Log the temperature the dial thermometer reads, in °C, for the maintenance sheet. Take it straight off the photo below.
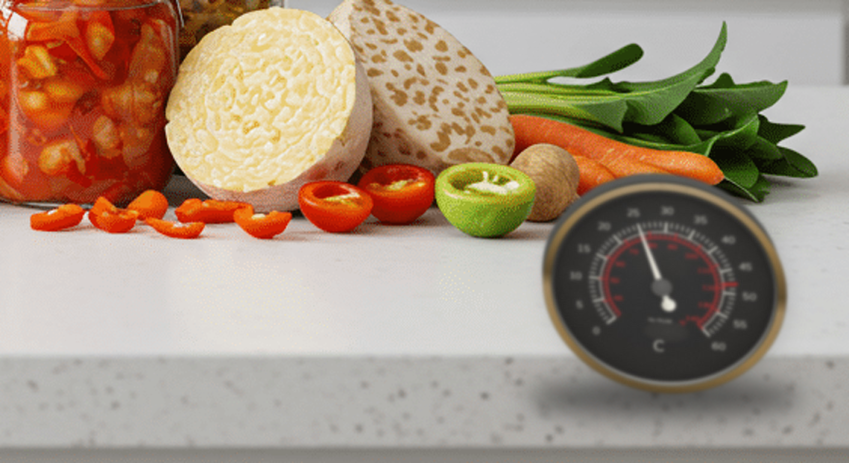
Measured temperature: 25 °C
